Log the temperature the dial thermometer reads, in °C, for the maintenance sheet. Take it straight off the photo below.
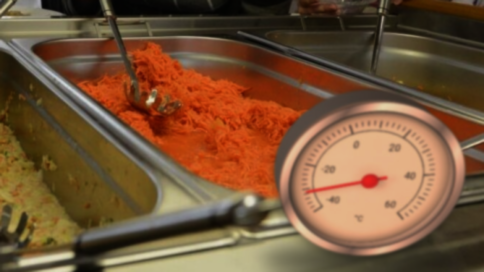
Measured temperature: -30 °C
